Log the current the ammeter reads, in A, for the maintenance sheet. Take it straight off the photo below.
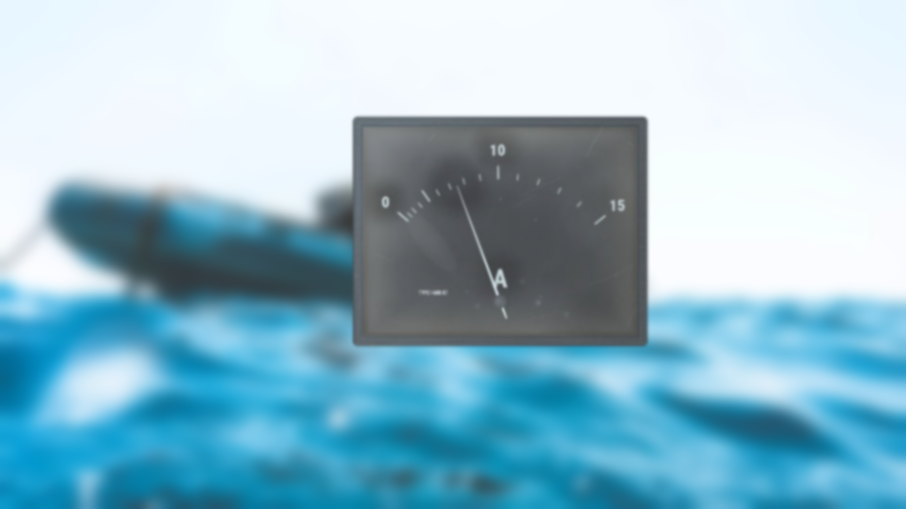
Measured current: 7.5 A
